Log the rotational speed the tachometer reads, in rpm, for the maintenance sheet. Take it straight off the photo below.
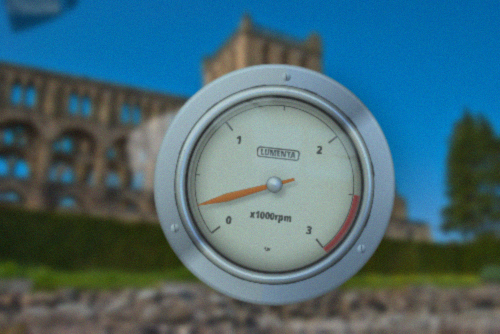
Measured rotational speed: 250 rpm
